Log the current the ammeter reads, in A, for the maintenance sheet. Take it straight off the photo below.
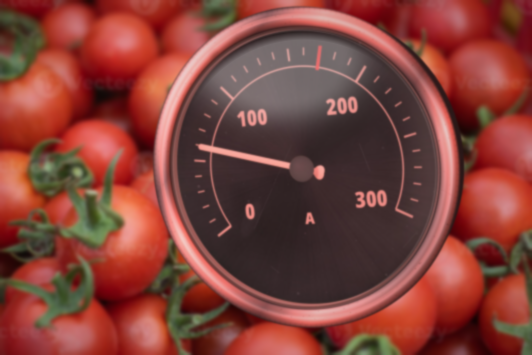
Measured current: 60 A
